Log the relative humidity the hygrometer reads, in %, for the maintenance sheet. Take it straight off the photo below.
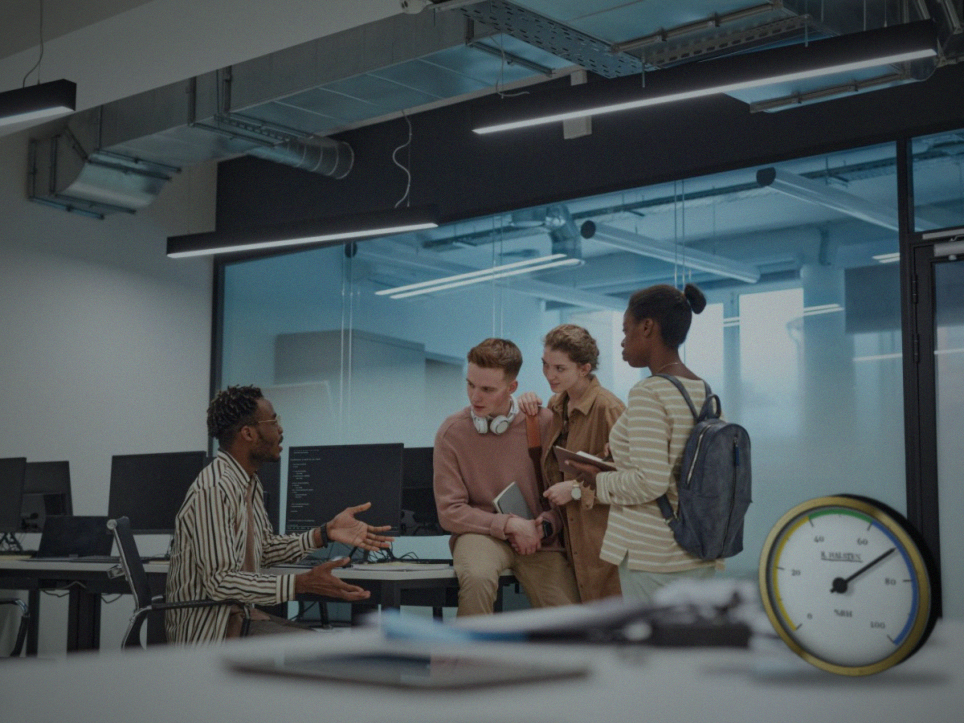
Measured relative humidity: 70 %
